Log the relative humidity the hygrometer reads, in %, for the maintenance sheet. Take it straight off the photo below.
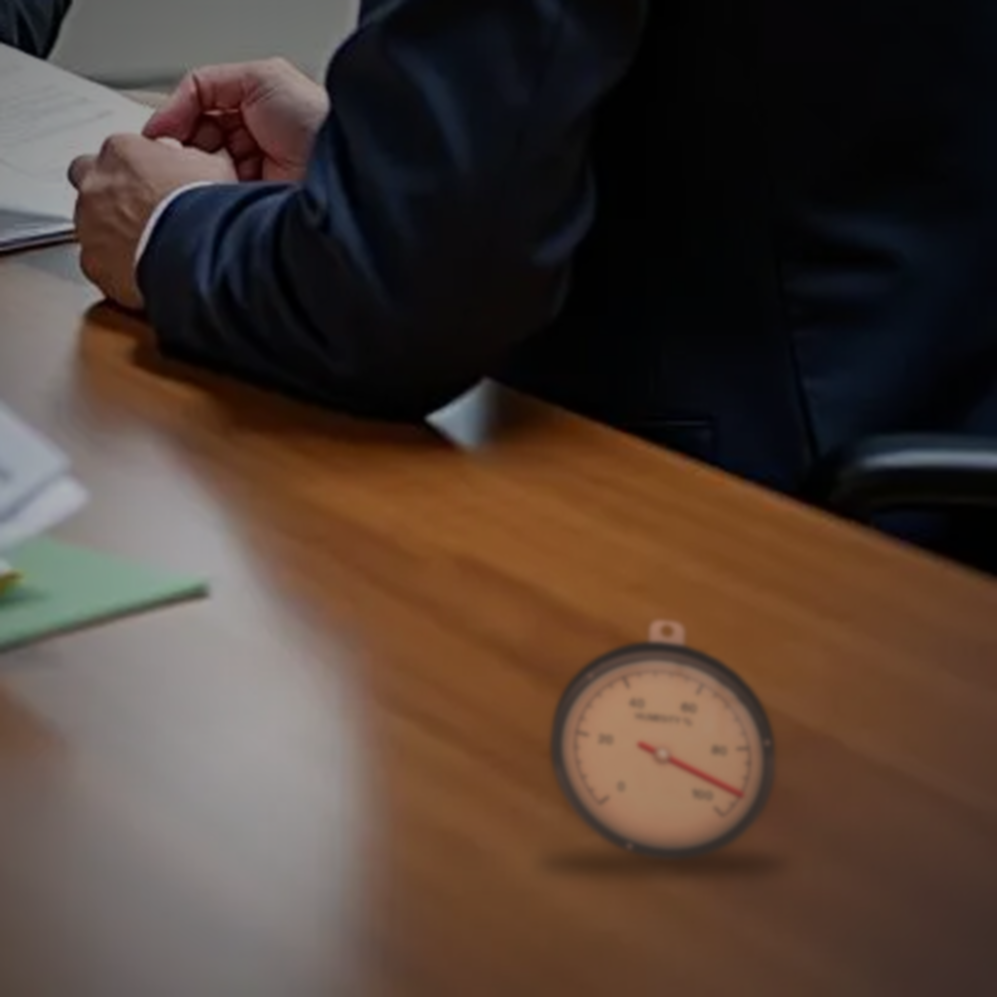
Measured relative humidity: 92 %
